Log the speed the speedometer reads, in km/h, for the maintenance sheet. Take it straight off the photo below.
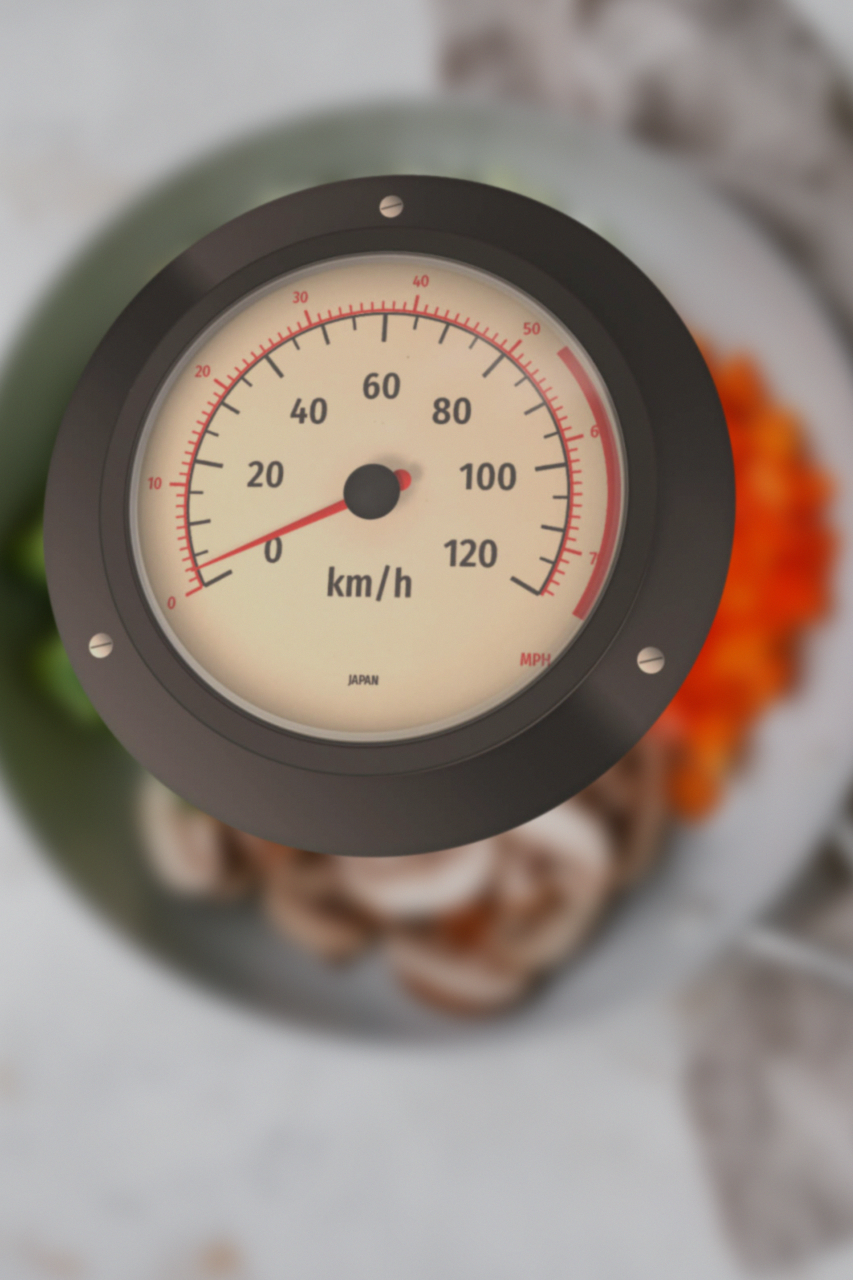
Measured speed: 2.5 km/h
